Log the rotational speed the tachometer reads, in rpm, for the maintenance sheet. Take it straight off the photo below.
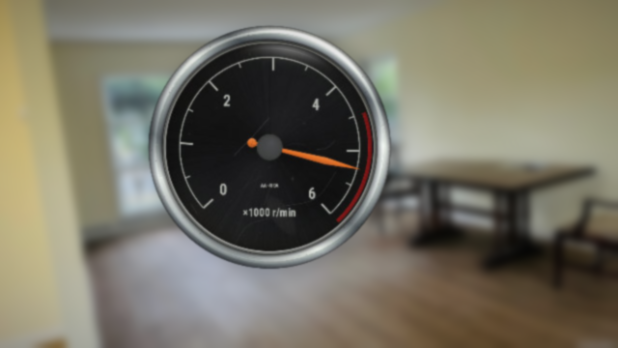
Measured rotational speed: 5250 rpm
